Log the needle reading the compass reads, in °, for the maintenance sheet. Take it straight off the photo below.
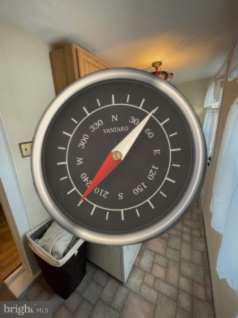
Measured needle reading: 225 °
